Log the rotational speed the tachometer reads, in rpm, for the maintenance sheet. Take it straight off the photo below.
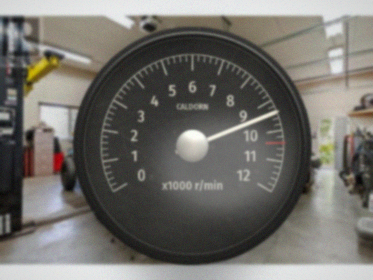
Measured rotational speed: 9400 rpm
